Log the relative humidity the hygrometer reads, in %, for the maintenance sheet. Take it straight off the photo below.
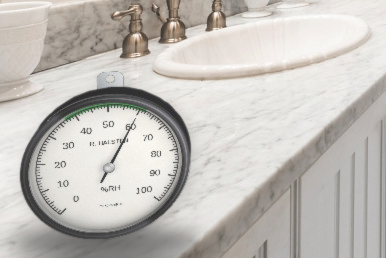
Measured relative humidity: 60 %
